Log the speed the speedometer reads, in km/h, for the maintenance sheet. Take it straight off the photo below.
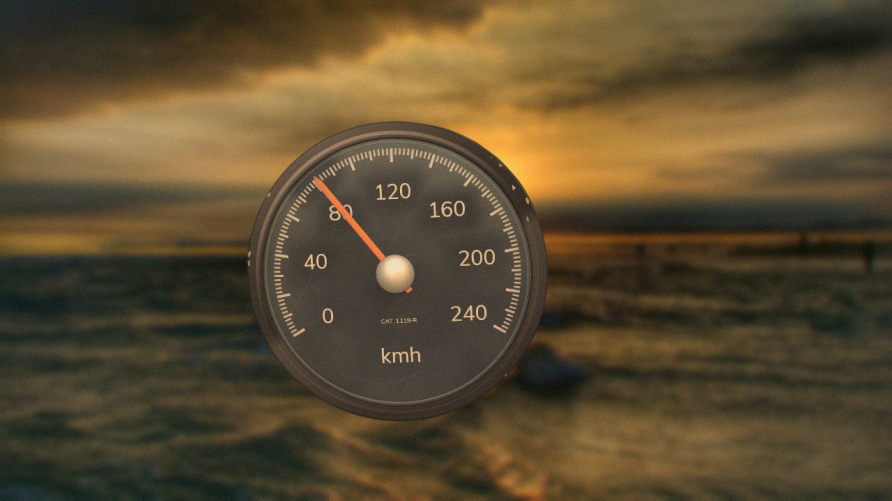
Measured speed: 82 km/h
